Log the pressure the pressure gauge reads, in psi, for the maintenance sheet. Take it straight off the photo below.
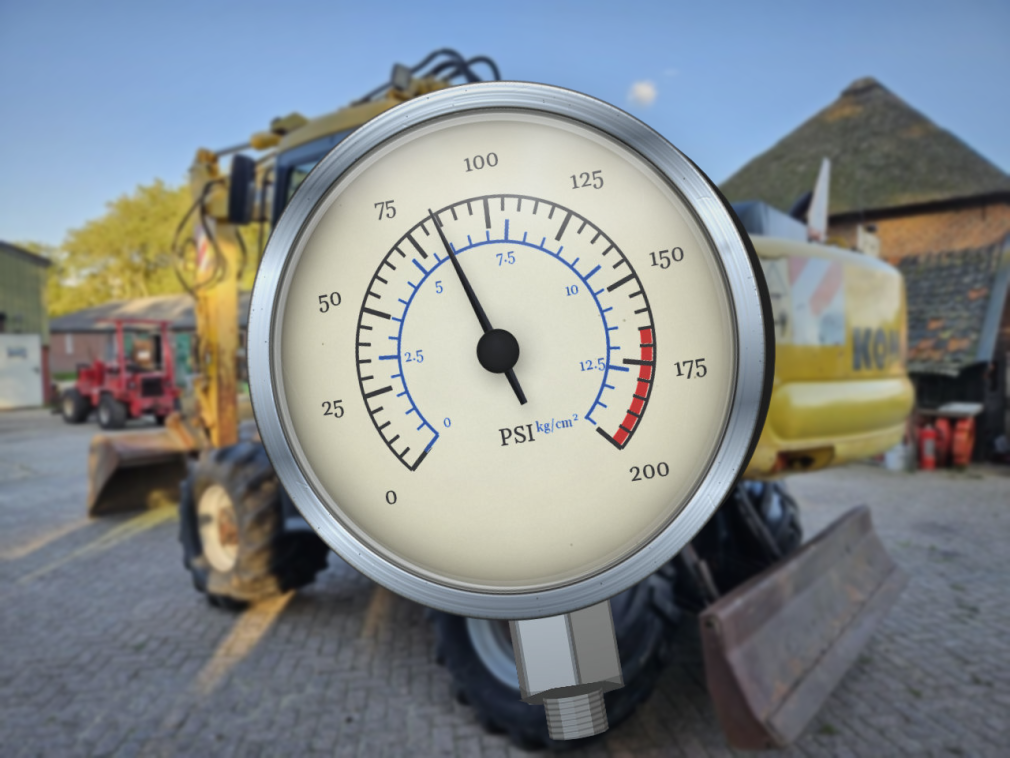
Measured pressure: 85 psi
